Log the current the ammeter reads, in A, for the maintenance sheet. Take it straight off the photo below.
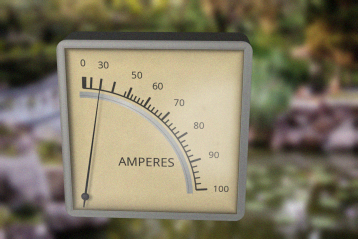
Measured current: 30 A
